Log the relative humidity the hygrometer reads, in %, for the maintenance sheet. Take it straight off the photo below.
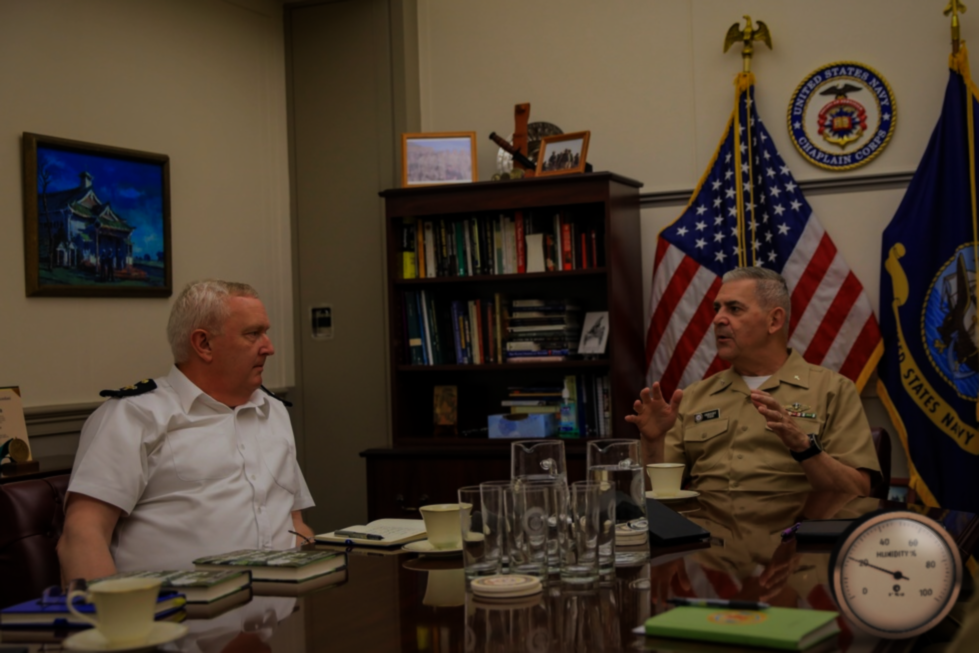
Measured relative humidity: 20 %
